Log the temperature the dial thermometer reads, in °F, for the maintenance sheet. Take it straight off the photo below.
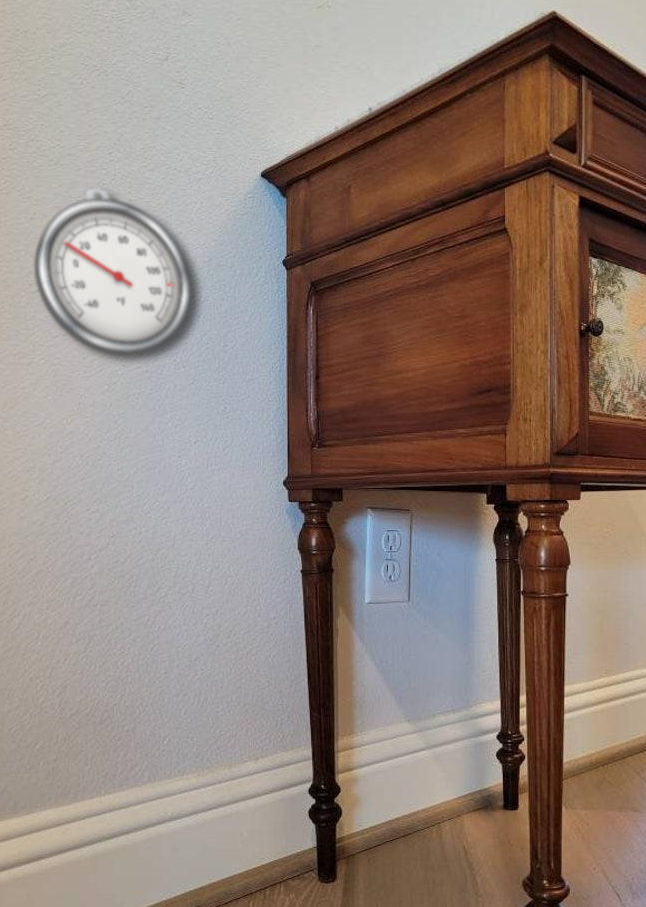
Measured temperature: 10 °F
